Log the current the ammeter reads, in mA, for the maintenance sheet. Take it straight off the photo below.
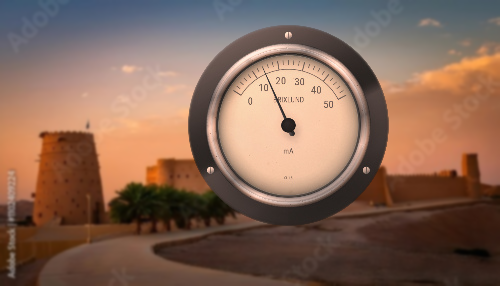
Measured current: 14 mA
